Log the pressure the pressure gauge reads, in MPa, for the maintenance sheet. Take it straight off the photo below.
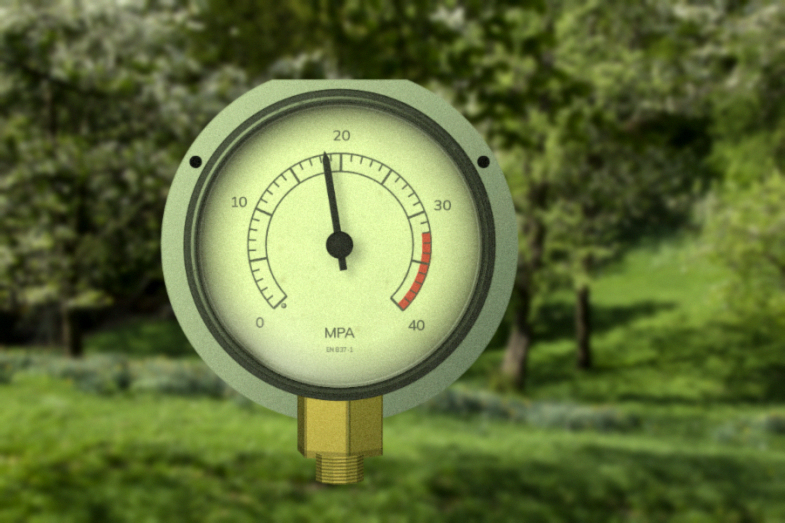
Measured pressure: 18.5 MPa
